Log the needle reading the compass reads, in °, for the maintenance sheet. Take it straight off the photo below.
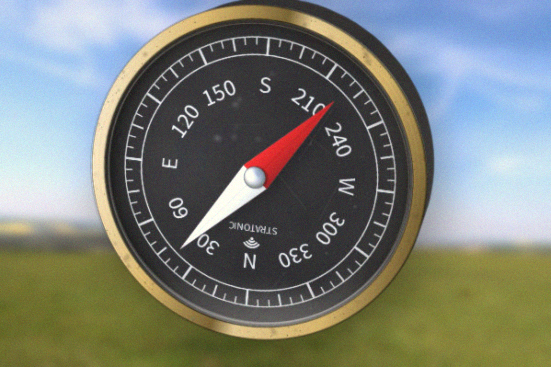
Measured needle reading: 220 °
